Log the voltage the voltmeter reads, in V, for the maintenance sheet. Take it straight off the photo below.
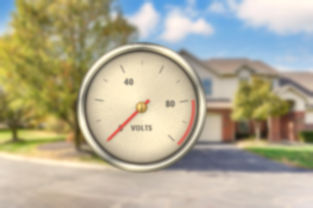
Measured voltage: 0 V
